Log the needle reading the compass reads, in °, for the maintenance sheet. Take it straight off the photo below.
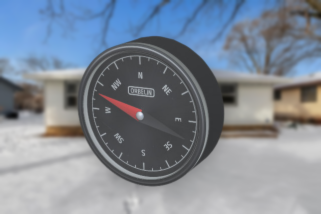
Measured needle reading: 290 °
